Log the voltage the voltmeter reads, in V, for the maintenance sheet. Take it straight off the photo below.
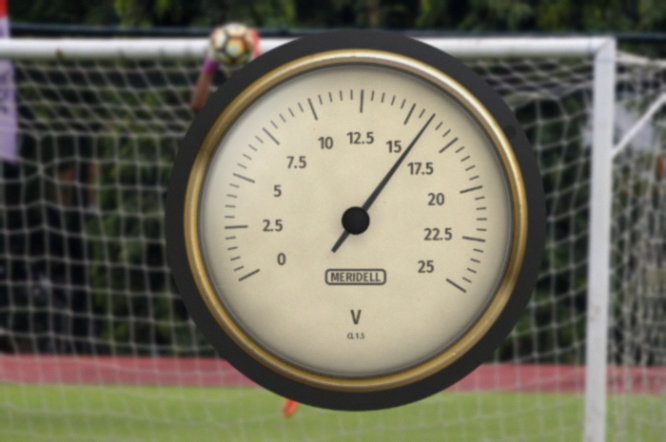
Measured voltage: 16 V
